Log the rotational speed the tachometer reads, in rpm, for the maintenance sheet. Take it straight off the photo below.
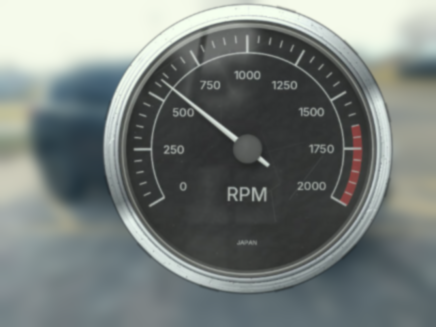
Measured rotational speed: 575 rpm
